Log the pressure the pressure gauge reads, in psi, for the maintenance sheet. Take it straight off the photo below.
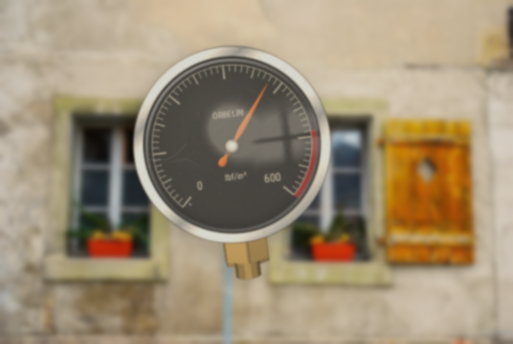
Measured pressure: 380 psi
